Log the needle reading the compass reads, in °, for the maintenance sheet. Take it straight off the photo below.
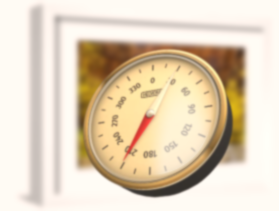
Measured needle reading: 210 °
